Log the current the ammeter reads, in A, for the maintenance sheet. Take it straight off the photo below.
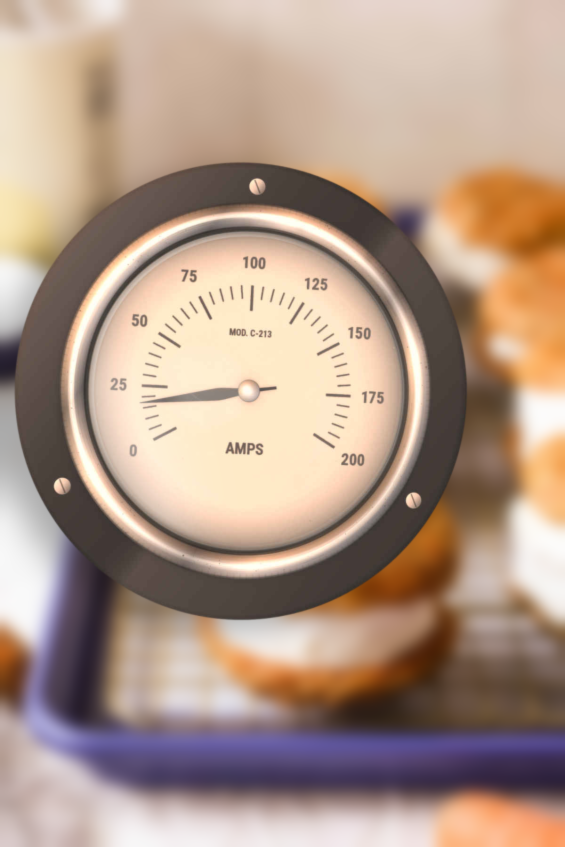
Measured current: 17.5 A
